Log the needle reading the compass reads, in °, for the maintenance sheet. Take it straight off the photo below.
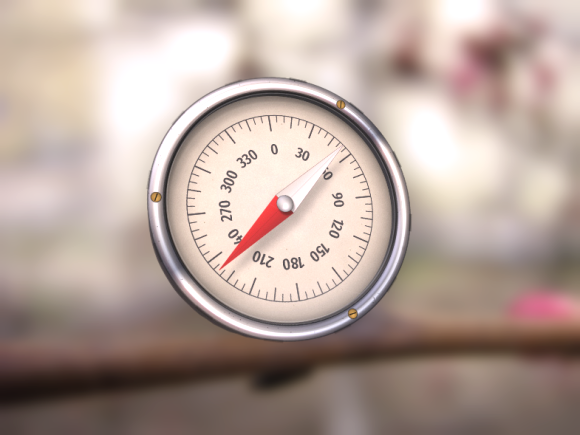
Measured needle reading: 232.5 °
